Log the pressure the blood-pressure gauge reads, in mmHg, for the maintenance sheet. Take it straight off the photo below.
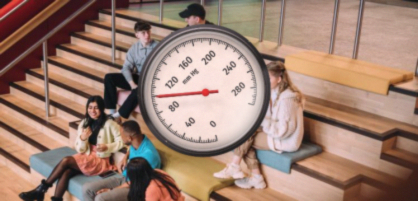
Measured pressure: 100 mmHg
